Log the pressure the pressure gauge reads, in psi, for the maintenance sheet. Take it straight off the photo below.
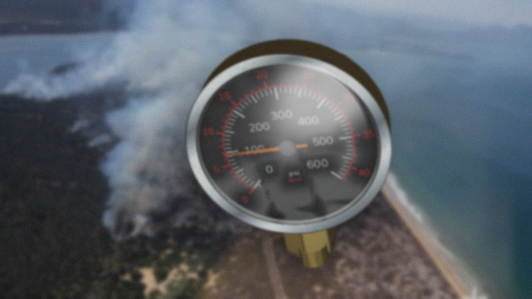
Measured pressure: 100 psi
